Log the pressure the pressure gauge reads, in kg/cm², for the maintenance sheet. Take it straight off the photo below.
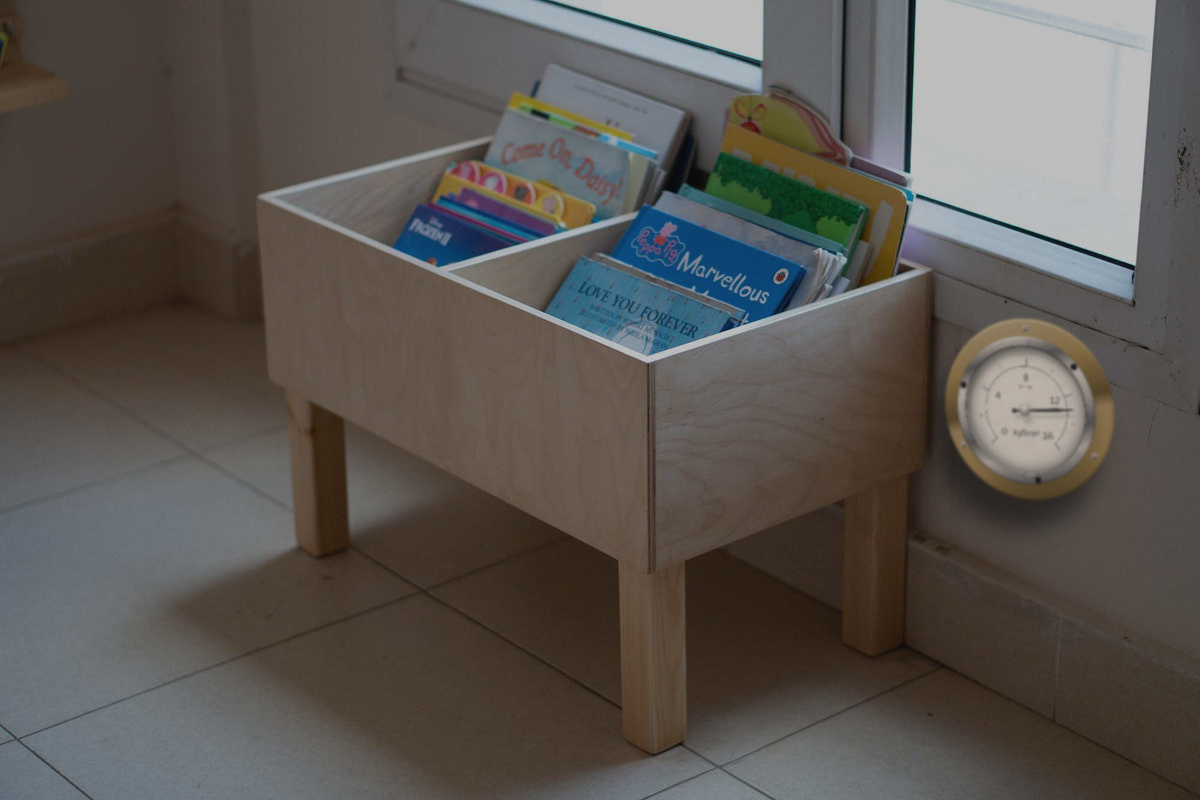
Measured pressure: 13 kg/cm²
